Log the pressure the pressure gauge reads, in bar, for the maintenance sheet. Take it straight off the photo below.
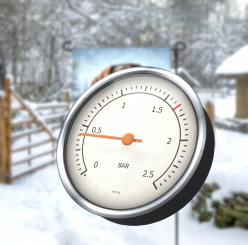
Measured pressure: 0.4 bar
